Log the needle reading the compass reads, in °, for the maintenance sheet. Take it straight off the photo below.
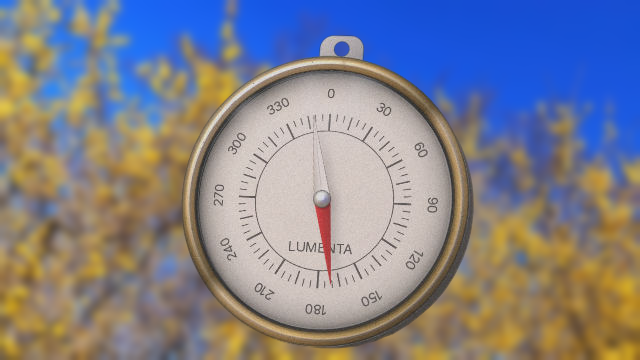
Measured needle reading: 170 °
